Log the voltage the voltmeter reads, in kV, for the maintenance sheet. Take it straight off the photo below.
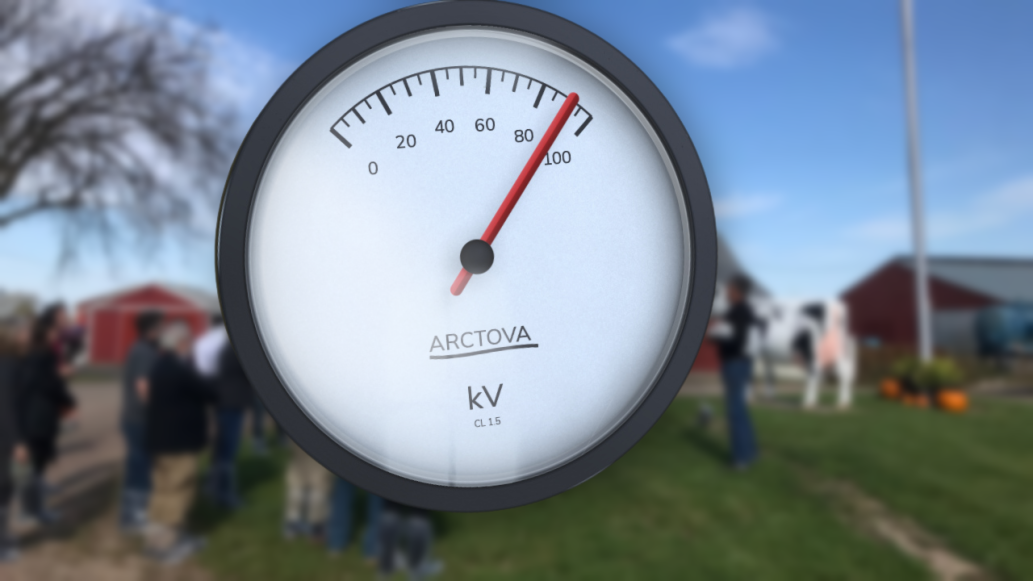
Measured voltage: 90 kV
